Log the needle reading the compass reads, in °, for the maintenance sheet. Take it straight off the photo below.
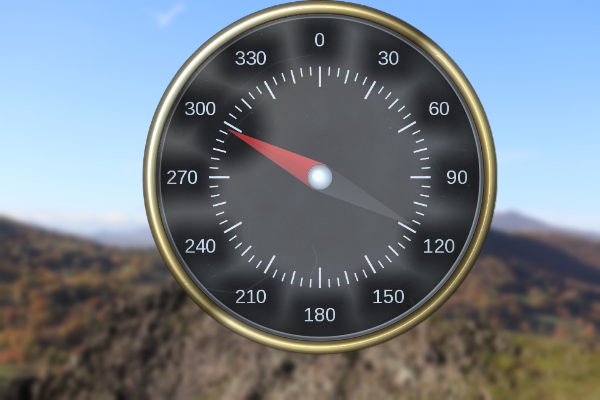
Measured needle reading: 297.5 °
